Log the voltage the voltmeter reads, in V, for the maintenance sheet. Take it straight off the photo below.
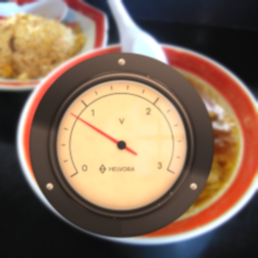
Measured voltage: 0.8 V
